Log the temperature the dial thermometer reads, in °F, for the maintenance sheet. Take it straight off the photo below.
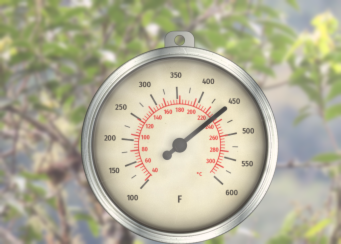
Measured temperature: 450 °F
